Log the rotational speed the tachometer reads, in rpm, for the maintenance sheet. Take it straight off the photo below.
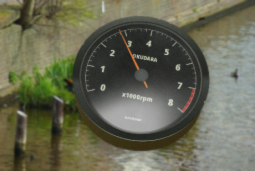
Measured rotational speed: 2800 rpm
